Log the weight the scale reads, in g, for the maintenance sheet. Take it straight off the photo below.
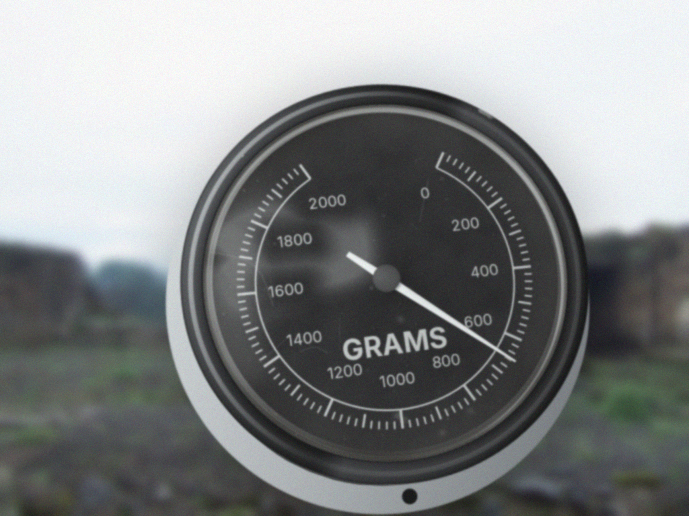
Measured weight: 660 g
